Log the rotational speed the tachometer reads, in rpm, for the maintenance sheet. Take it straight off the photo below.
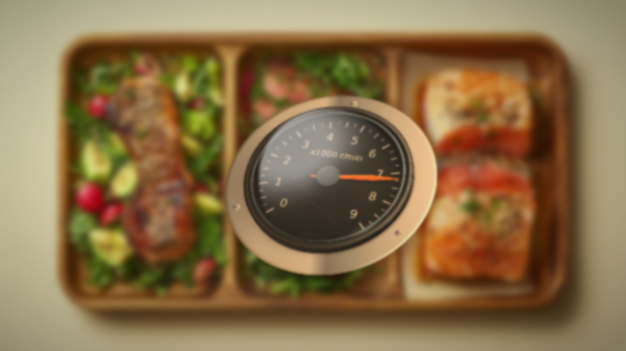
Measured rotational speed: 7250 rpm
